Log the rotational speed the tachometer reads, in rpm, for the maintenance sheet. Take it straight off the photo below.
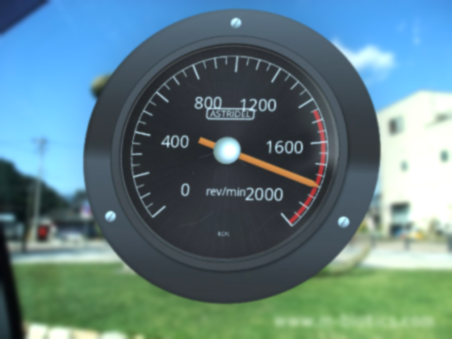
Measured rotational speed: 1800 rpm
